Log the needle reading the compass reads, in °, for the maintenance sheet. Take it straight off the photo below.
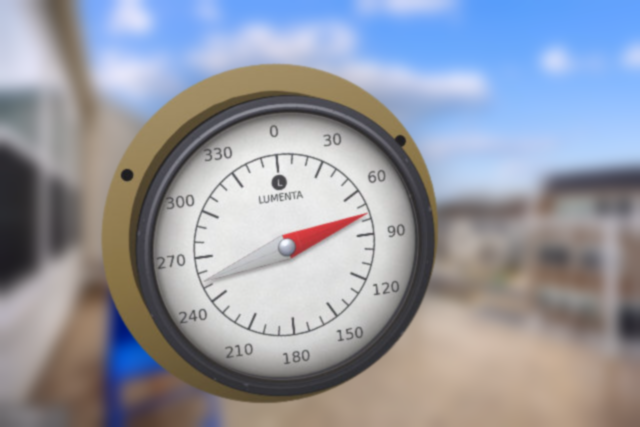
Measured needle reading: 75 °
